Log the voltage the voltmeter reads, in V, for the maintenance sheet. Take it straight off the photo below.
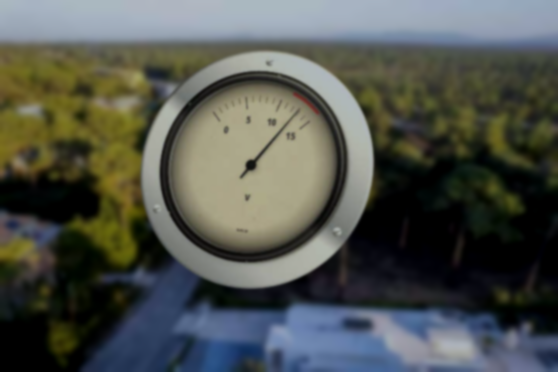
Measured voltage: 13 V
